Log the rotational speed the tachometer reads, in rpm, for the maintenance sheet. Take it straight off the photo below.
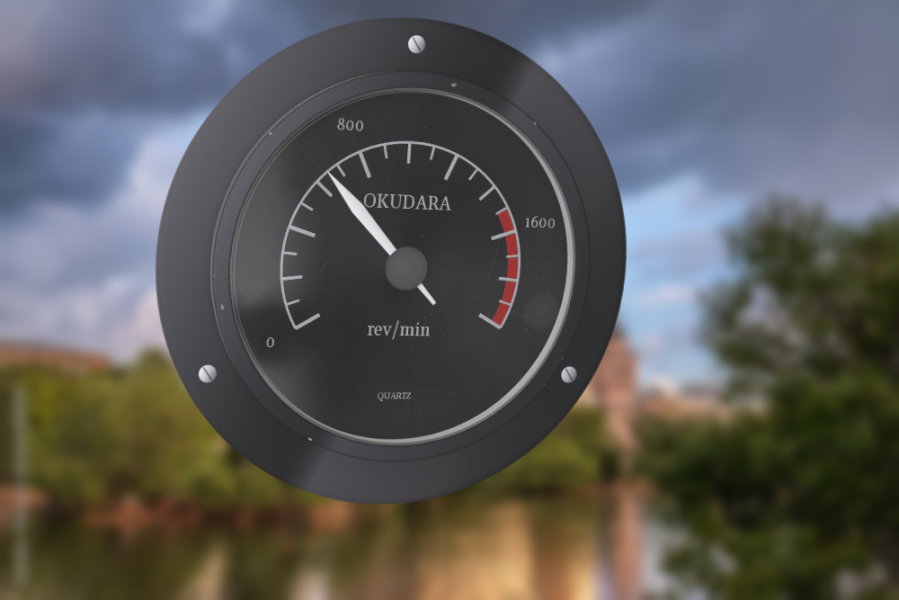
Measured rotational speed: 650 rpm
